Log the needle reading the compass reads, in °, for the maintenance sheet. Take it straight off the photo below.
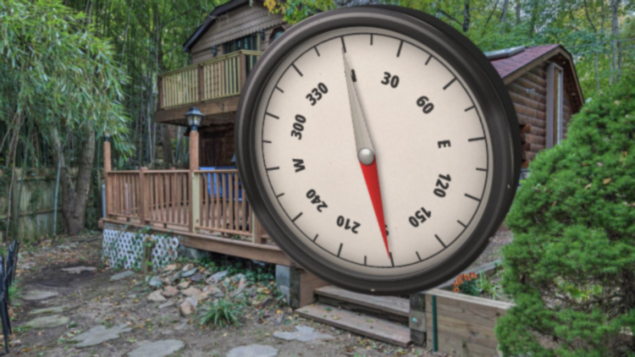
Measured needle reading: 180 °
